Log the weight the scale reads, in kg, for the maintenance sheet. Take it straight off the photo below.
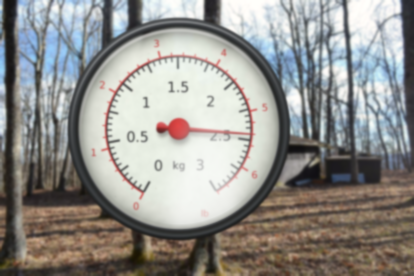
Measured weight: 2.45 kg
